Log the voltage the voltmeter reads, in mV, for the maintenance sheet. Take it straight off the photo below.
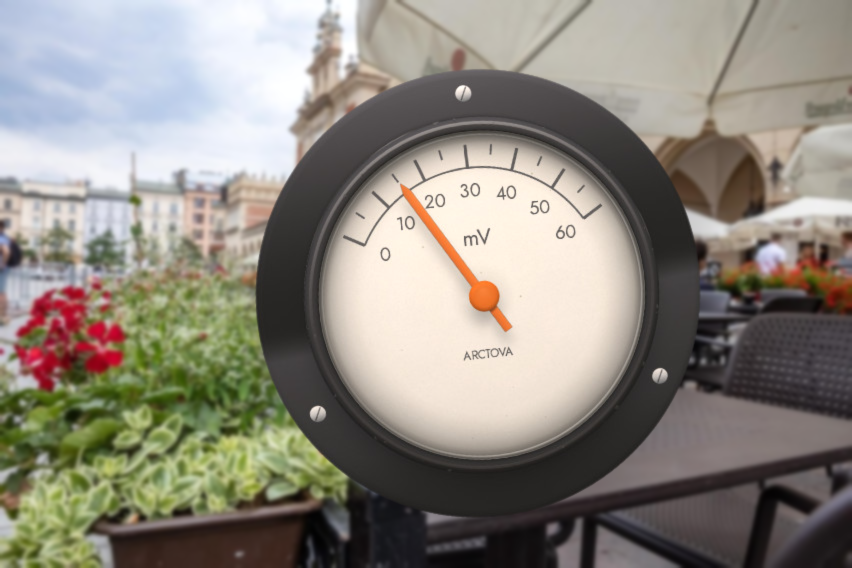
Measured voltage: 15 mV
